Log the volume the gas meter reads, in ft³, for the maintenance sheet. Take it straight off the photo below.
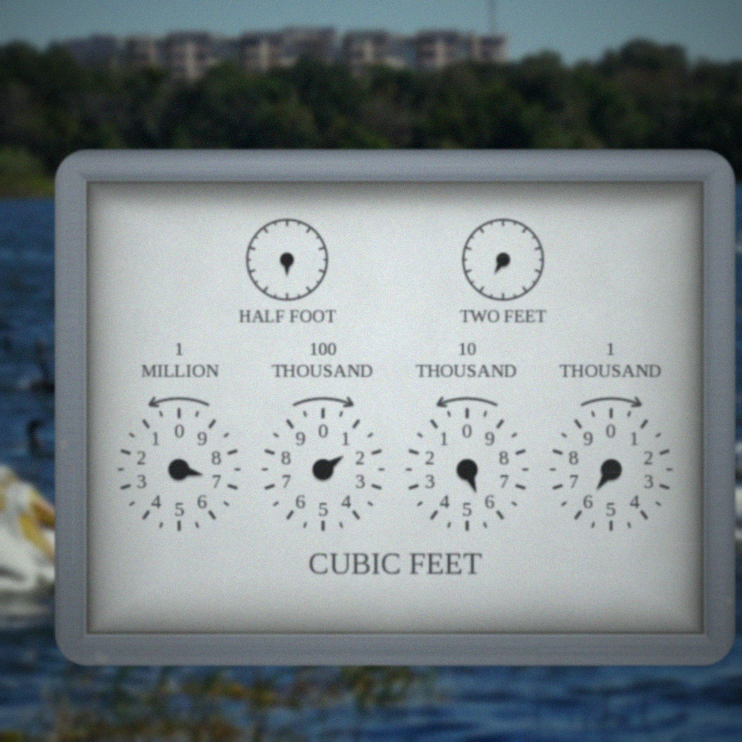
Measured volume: 715600 ft³
